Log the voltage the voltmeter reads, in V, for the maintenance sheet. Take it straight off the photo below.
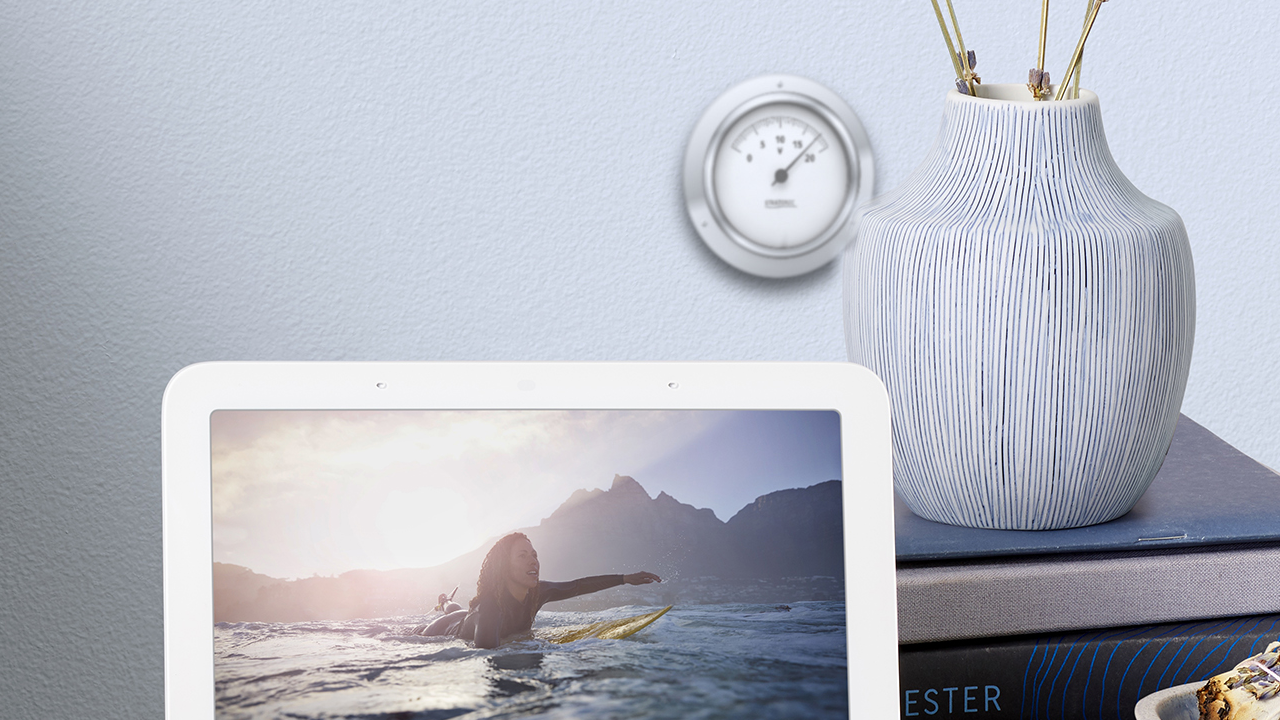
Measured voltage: 17.5 V
